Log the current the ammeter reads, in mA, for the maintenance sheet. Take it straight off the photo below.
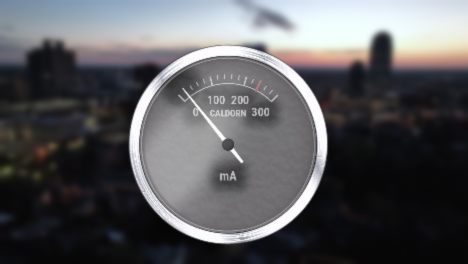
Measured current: 20 mA
